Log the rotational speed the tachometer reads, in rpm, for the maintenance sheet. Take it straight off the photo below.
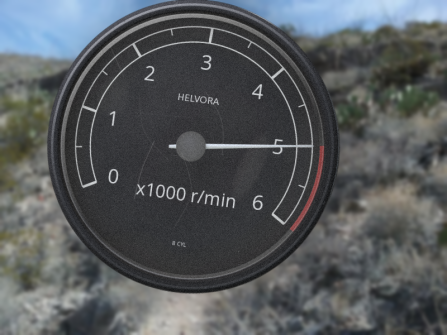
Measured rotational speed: 5000 rpm
